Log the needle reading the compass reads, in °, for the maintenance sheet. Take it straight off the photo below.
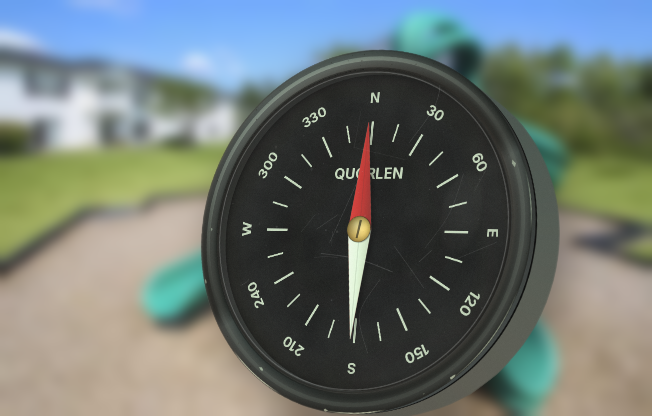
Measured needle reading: 0 °
